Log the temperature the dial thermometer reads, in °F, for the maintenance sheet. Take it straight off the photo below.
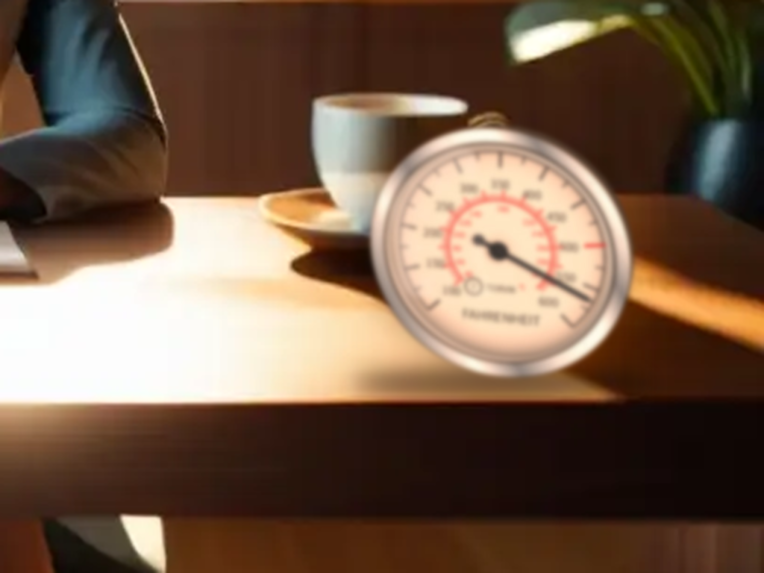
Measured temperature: 562.5 °F
